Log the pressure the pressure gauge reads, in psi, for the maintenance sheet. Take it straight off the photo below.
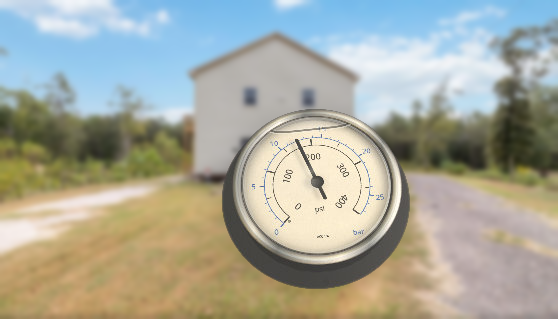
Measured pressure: 175 psi
